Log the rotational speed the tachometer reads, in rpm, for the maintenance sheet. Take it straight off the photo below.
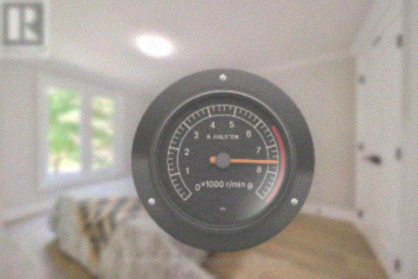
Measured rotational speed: 7600 rpm
